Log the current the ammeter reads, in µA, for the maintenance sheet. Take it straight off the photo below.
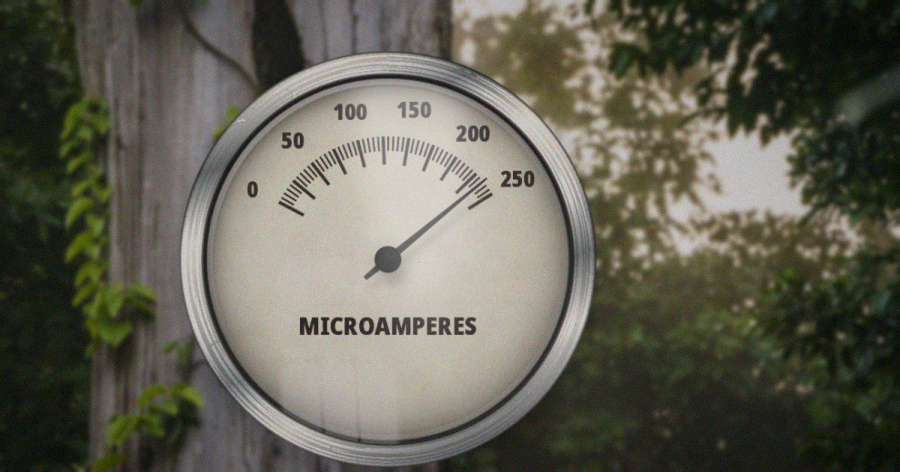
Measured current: 235 µA
